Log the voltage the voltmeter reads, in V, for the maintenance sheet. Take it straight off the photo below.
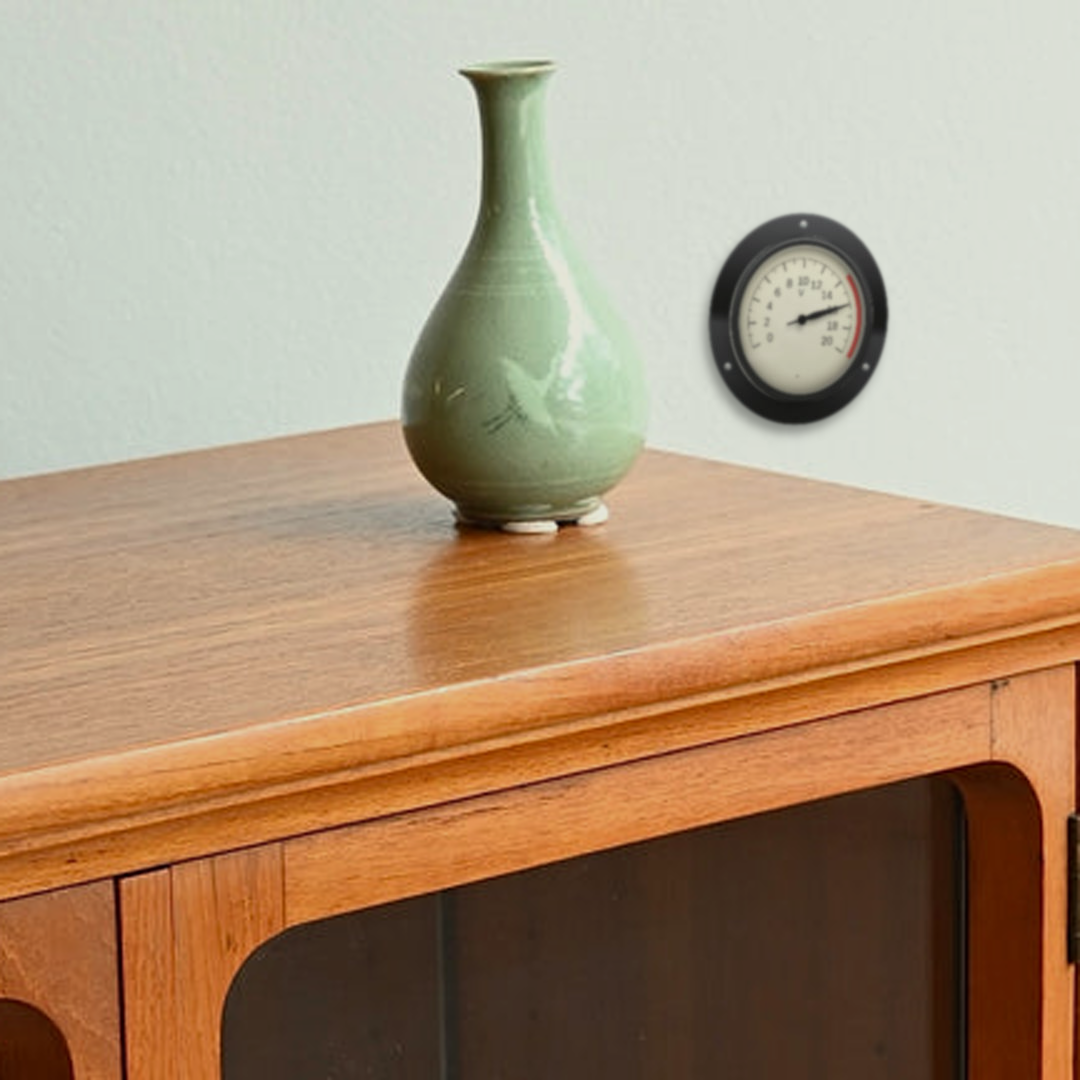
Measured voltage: 16 V
